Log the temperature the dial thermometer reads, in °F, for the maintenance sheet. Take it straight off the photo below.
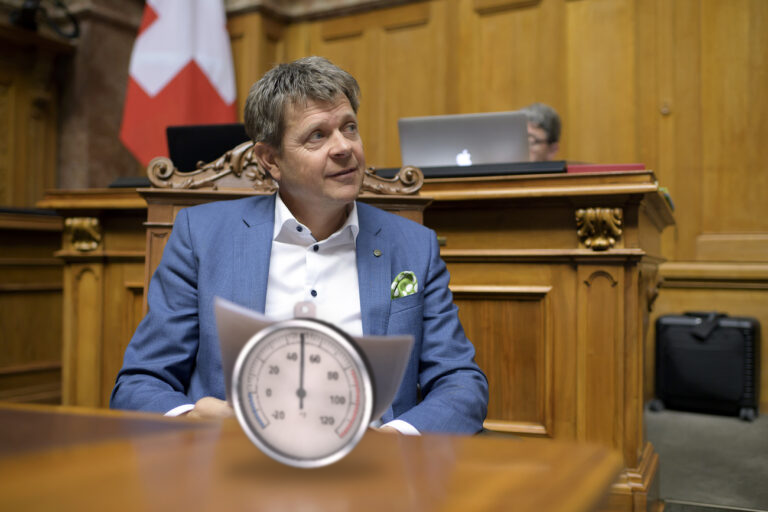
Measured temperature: 50 °F
